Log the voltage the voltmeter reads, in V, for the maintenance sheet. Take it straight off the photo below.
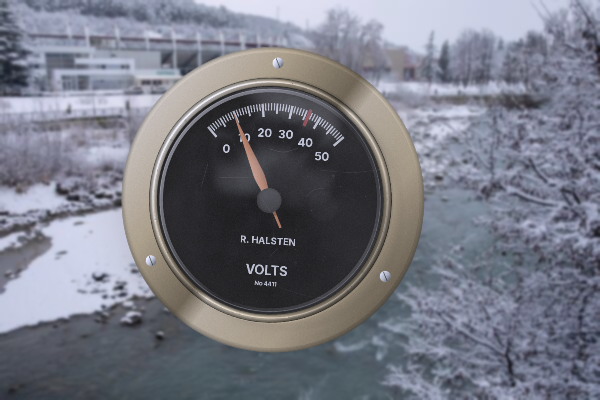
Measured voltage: 10 V
